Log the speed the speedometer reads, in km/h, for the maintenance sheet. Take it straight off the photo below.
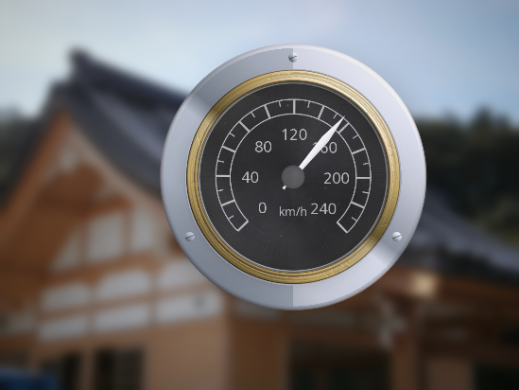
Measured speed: 155 km/h
